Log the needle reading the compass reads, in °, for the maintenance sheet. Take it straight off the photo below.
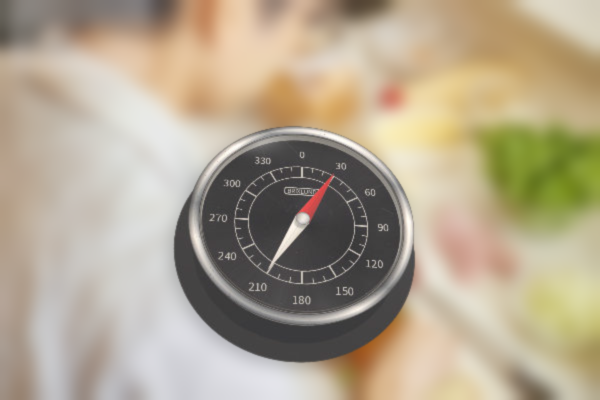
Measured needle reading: 30 °
